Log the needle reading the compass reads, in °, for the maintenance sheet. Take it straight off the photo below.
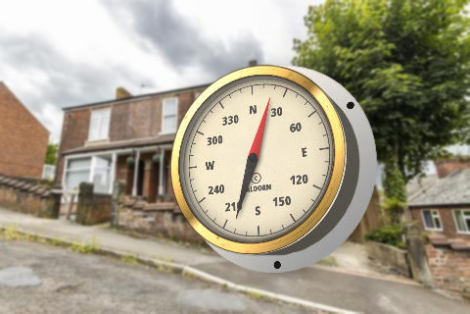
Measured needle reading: 20 °
